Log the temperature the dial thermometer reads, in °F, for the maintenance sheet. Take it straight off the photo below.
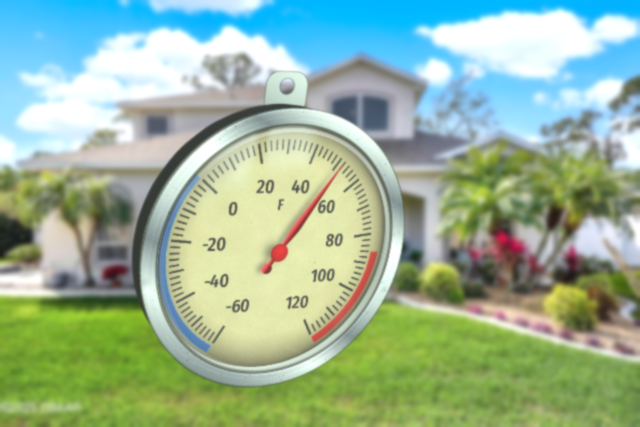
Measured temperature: 50 °F
